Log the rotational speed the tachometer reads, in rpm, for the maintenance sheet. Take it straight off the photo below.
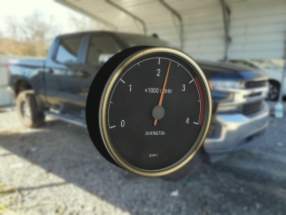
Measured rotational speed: 2250 rpm
